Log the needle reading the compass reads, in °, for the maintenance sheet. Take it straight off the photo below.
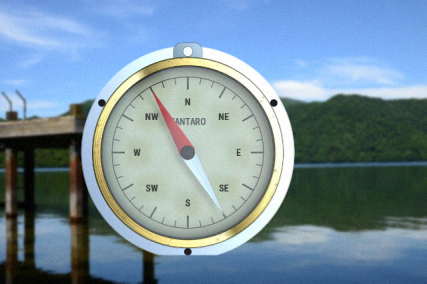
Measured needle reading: 330 °
